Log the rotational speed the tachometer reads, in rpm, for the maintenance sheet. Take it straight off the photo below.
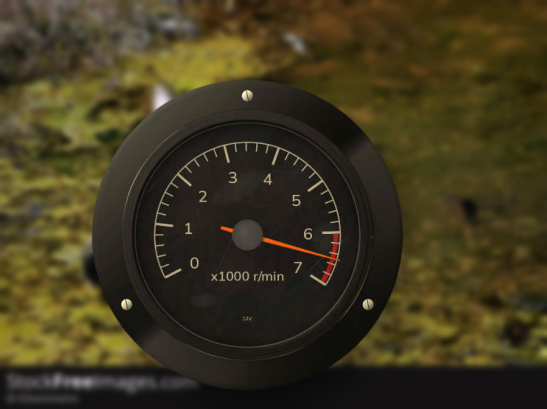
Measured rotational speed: 6500 rpm
